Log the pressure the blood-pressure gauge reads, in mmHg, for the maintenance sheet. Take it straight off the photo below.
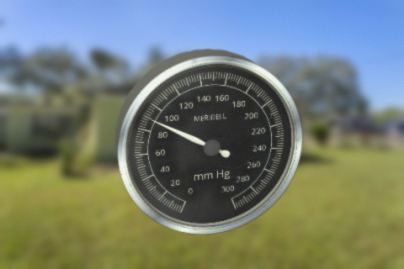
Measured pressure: 90 mmHg
